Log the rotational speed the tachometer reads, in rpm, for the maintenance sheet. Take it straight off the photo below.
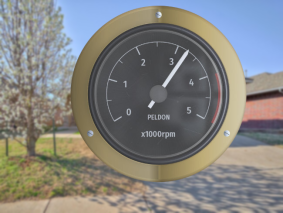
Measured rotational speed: 3250 rpm
